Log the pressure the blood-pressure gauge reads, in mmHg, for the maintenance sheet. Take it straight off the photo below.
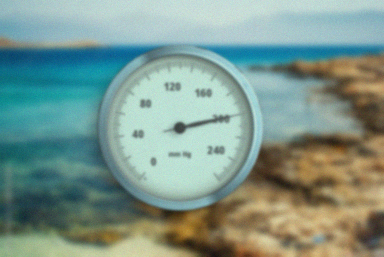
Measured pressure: 200 mmHg
